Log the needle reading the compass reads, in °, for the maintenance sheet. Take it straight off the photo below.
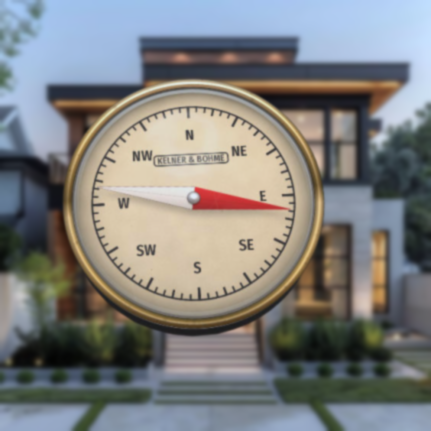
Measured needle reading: 100 °
